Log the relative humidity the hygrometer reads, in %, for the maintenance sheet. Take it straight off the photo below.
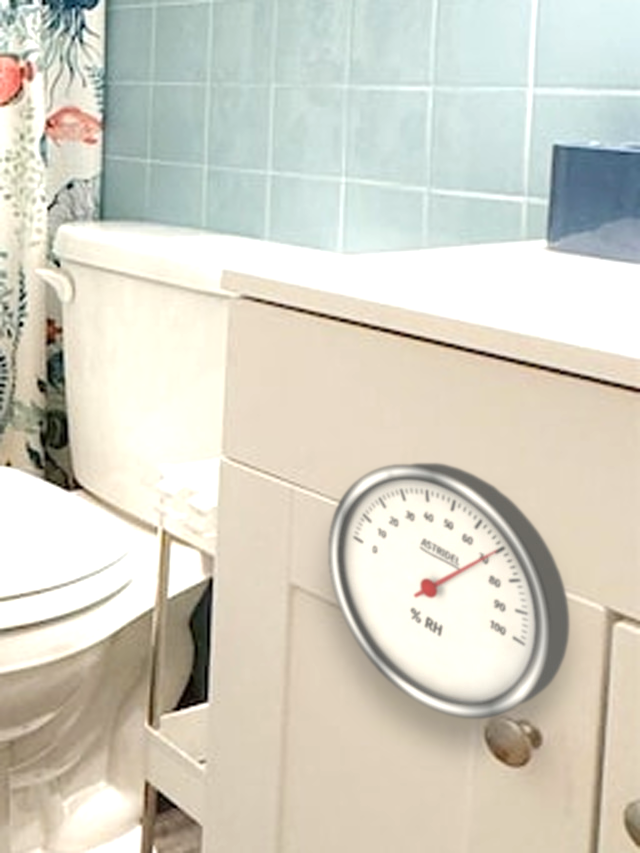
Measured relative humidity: 70 %
